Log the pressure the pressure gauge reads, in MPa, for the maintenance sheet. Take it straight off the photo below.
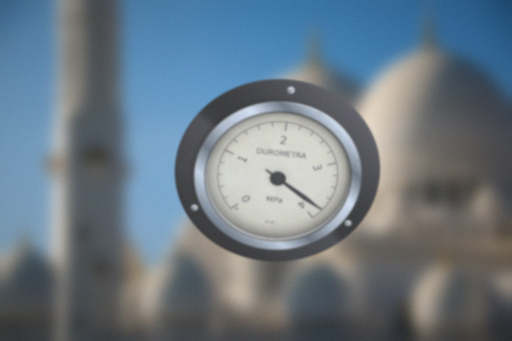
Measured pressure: 3.8 MPa
